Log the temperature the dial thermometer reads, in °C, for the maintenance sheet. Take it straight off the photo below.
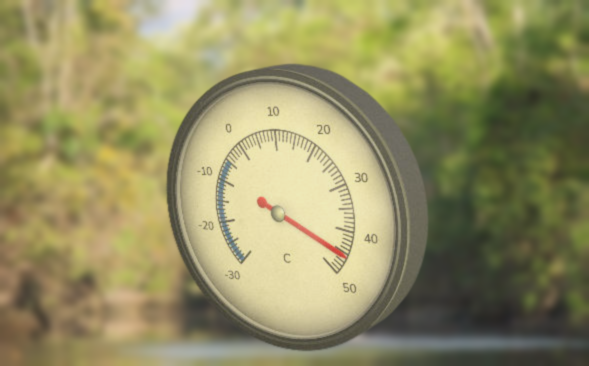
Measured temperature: 45 °C
